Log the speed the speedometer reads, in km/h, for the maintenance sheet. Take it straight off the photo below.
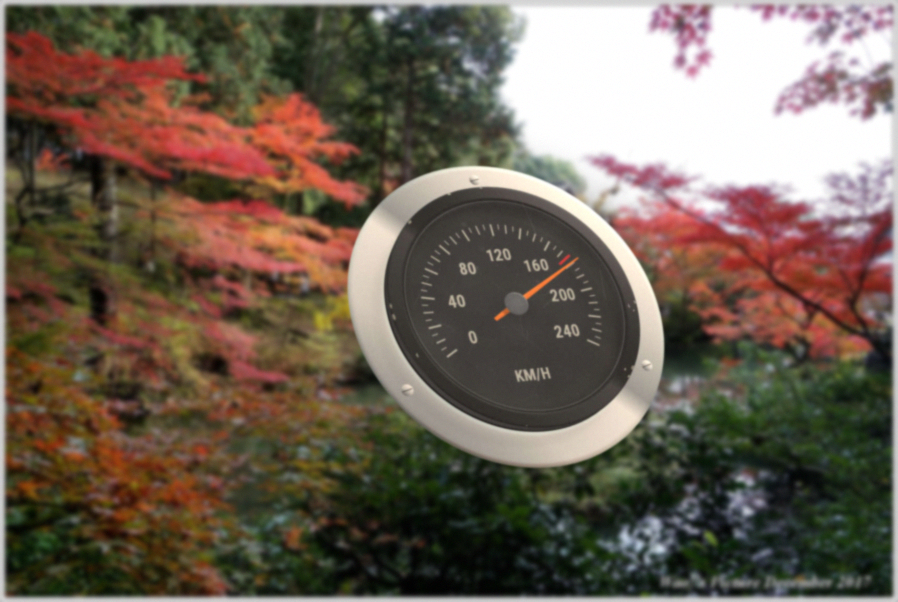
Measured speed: 180 km/h
